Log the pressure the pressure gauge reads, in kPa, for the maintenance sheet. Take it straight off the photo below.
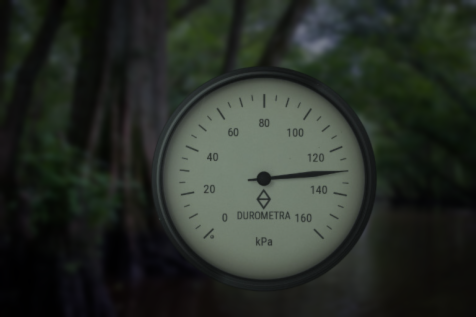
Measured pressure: 130 kPa
